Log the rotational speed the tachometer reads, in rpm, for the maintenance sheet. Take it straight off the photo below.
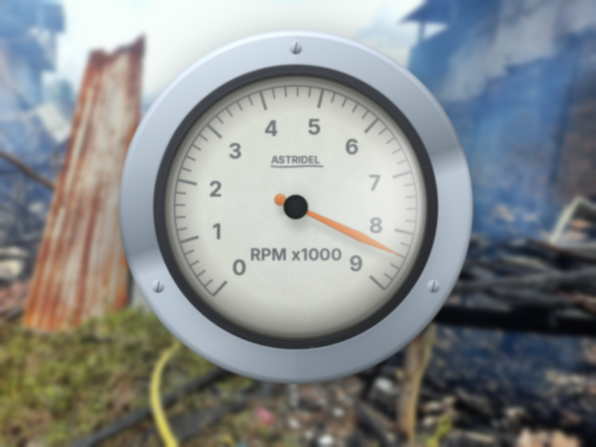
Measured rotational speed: 8400 rpm
